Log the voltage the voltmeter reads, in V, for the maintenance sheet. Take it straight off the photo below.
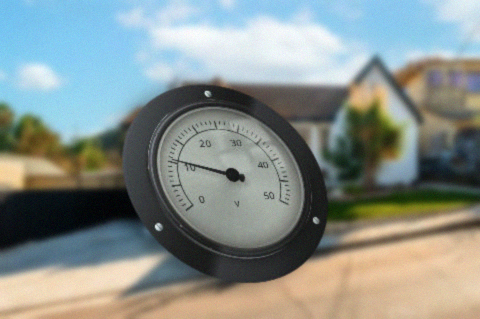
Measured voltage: 10 V
